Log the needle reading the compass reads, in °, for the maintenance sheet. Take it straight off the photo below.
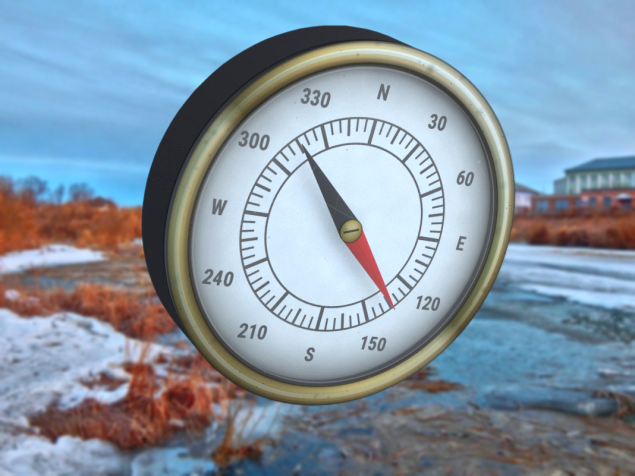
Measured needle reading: 135 °
